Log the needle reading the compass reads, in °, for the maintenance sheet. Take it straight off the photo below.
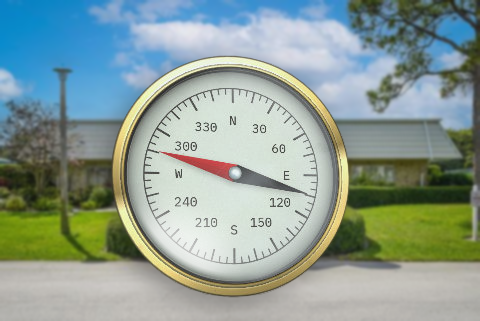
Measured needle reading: 285 °
